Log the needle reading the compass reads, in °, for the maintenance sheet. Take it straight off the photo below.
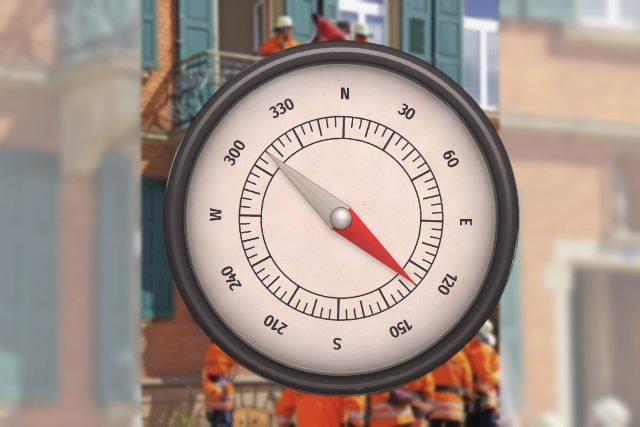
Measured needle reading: 130 °
